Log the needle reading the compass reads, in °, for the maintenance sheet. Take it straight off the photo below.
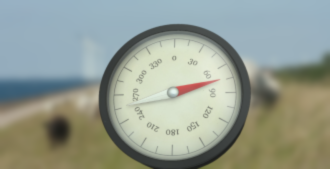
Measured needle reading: 75 °
